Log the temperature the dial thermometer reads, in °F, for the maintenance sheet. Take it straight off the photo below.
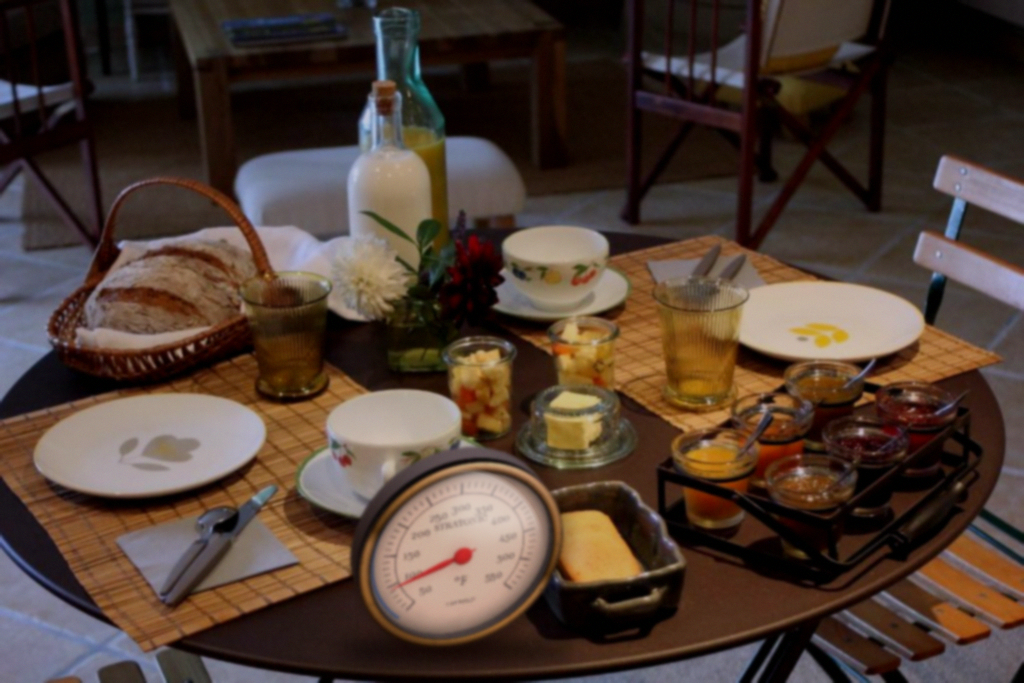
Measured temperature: 100 °F
